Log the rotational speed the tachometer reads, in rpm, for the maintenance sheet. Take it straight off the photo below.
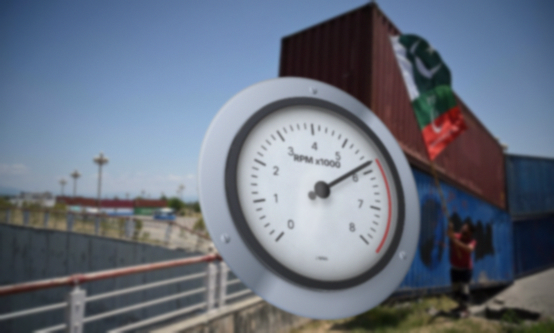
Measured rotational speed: 5800 rpm
